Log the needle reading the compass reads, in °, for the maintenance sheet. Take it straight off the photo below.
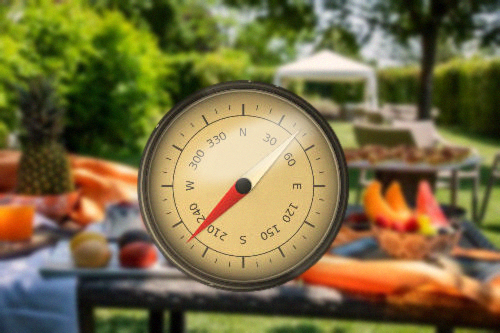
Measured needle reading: 225 °
